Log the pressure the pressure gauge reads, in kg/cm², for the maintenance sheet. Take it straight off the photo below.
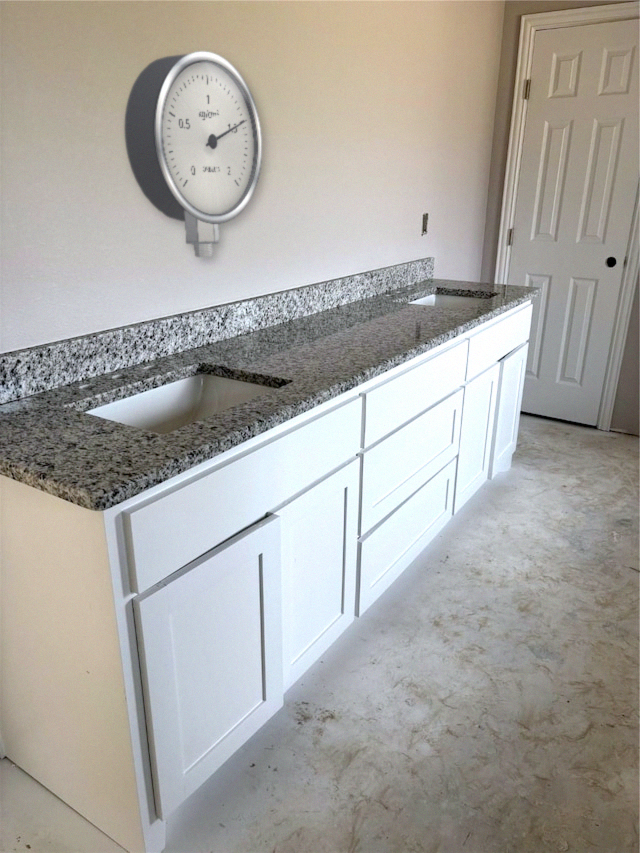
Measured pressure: 1.5 kg/cm²
